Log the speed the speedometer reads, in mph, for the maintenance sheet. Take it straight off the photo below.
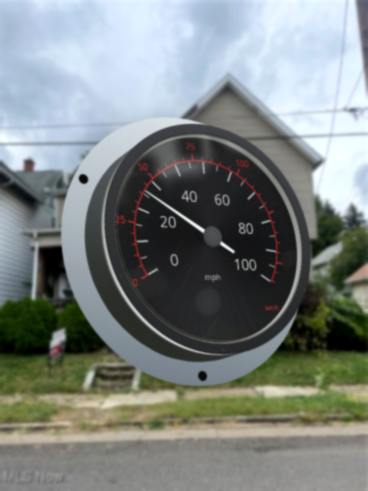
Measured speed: 25 mph
